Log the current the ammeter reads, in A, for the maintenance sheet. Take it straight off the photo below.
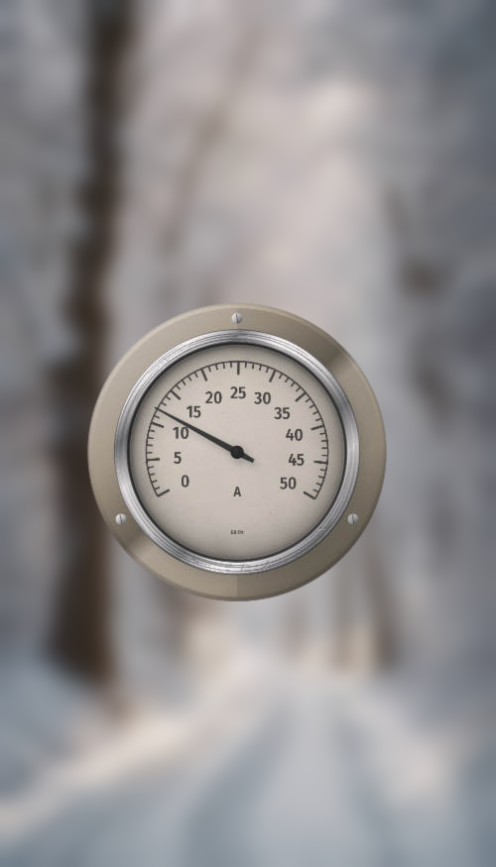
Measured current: 12 A
